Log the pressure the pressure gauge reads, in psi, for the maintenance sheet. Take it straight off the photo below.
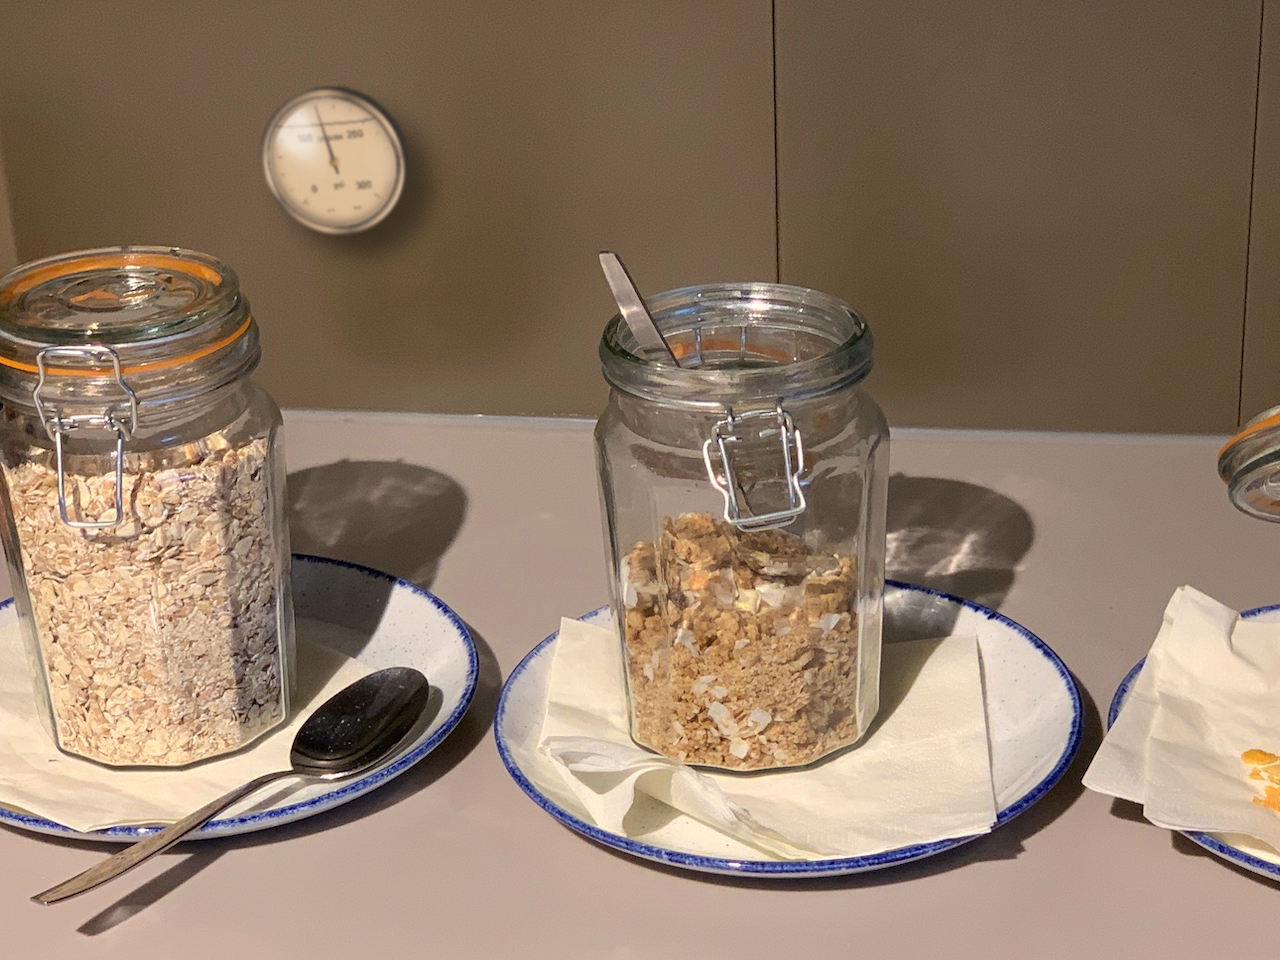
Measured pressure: 140 psi
